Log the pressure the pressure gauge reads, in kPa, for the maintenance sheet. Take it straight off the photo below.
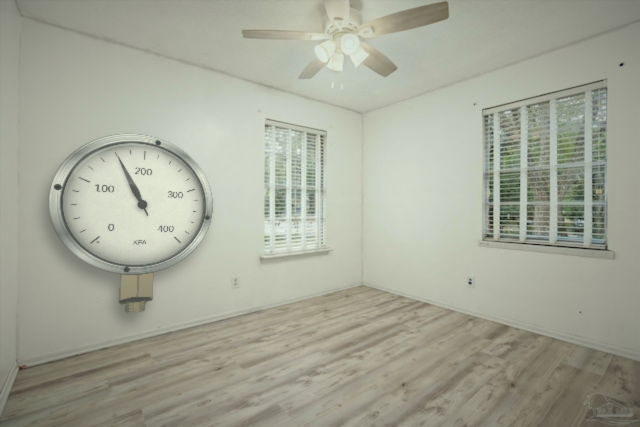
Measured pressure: 160 kPa
